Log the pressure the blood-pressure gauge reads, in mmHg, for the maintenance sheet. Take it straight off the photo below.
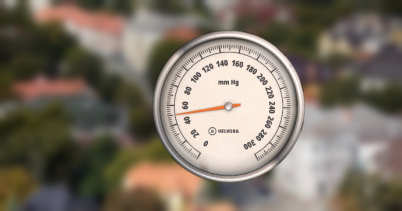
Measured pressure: 50 mmHg
